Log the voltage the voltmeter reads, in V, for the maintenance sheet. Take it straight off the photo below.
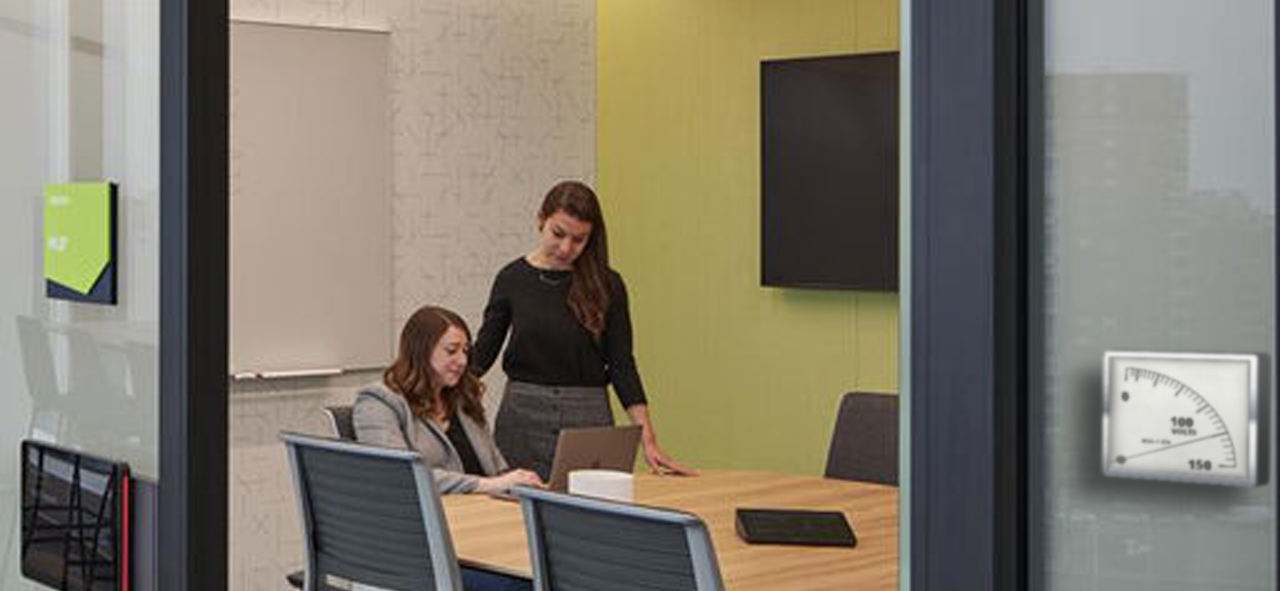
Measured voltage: 125 V
